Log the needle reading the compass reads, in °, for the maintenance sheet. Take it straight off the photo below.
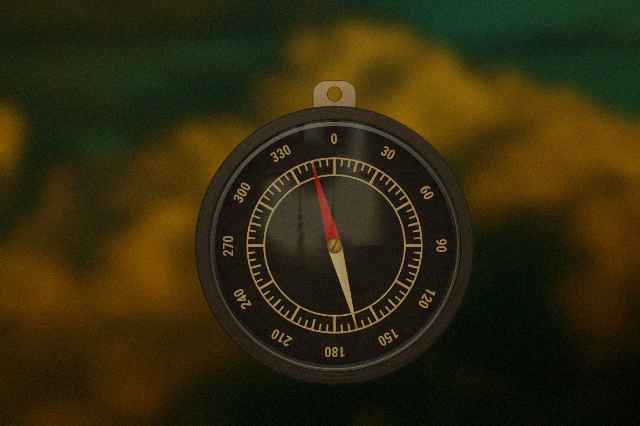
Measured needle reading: 345 °
